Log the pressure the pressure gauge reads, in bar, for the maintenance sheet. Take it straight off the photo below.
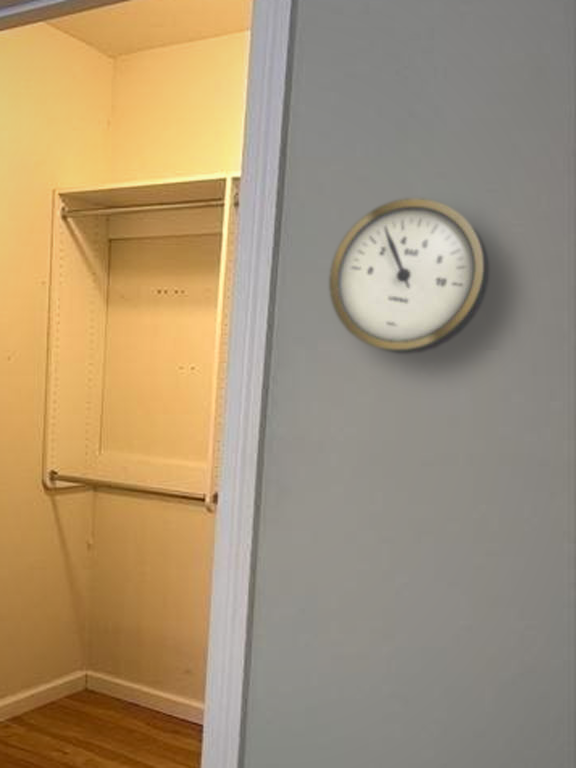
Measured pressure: 3 bar
